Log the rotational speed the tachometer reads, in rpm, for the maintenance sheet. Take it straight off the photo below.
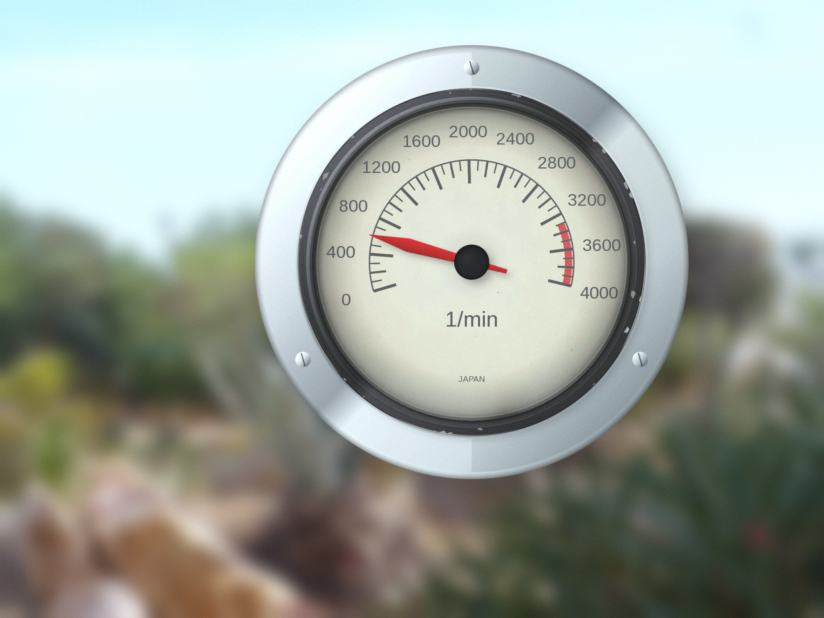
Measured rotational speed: 600 rpm
